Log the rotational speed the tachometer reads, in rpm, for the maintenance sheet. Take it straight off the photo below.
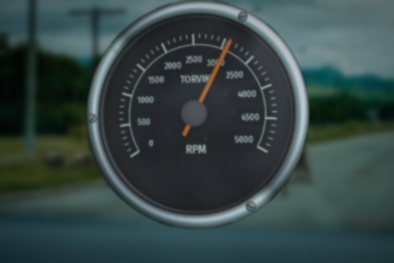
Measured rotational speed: 3100 rpm
